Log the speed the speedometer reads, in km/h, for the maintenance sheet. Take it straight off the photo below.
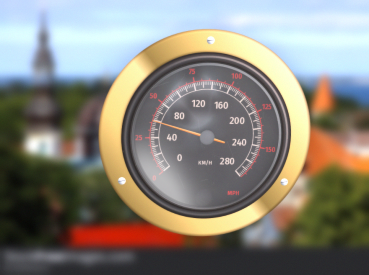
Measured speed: 60 km/h
